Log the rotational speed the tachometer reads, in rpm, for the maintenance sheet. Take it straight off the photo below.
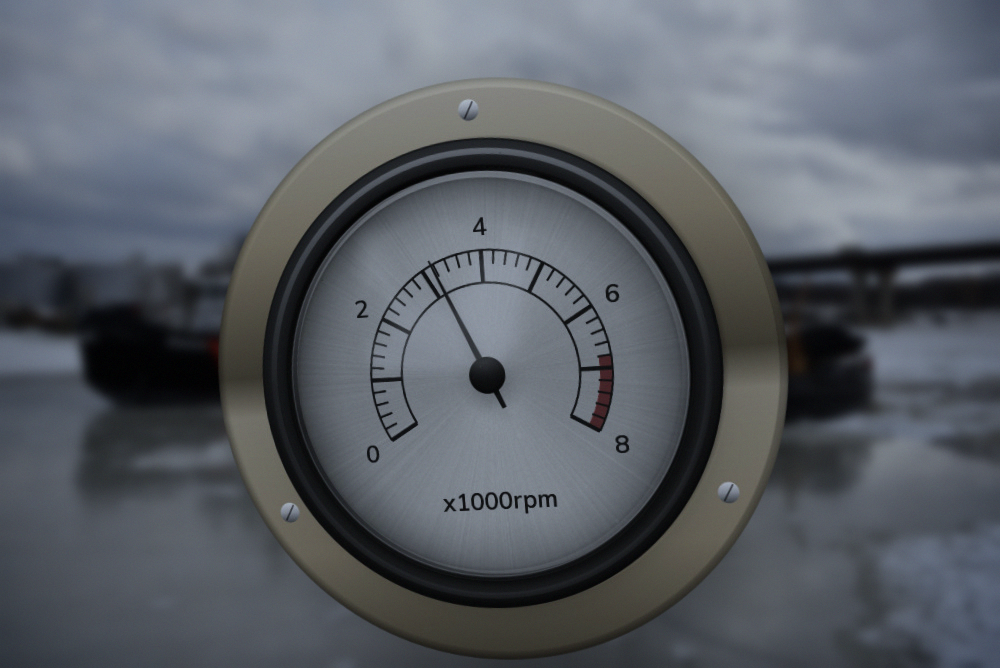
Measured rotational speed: 3200 rpm
